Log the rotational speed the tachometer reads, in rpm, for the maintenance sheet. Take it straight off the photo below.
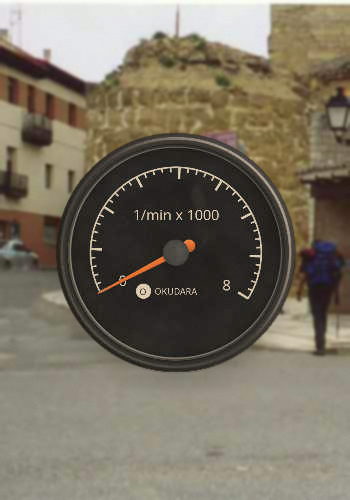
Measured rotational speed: 0 rpm
